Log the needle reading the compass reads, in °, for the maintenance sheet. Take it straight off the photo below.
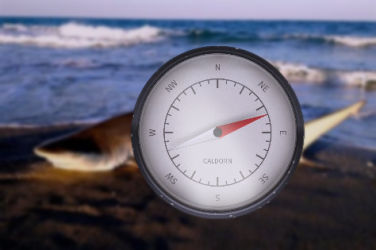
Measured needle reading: 70 °
